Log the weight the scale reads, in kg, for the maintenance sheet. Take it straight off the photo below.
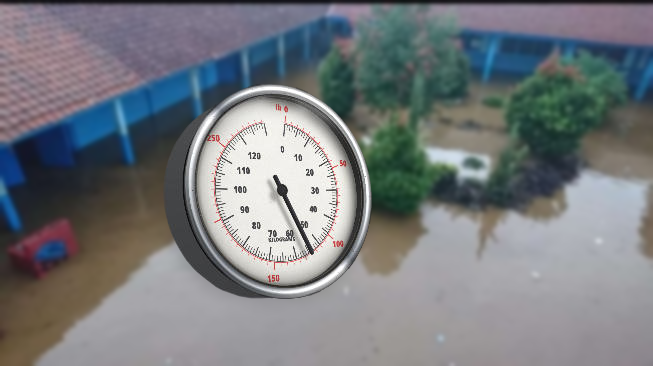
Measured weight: 55 kg
